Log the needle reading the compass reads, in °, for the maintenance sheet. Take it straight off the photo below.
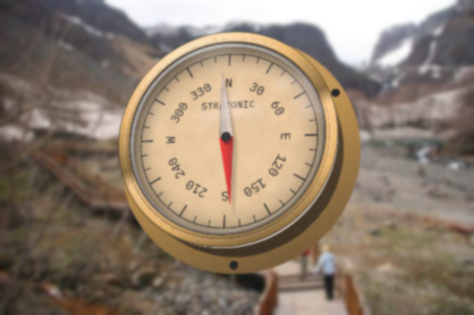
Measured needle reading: 175 °
